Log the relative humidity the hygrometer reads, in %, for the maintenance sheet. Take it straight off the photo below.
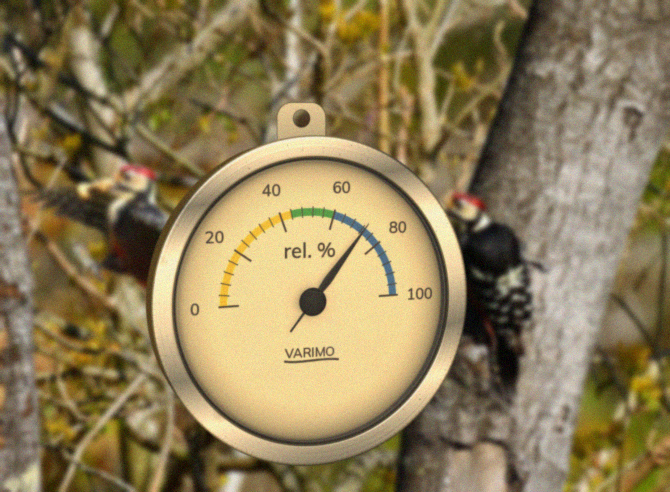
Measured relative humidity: 72 %
